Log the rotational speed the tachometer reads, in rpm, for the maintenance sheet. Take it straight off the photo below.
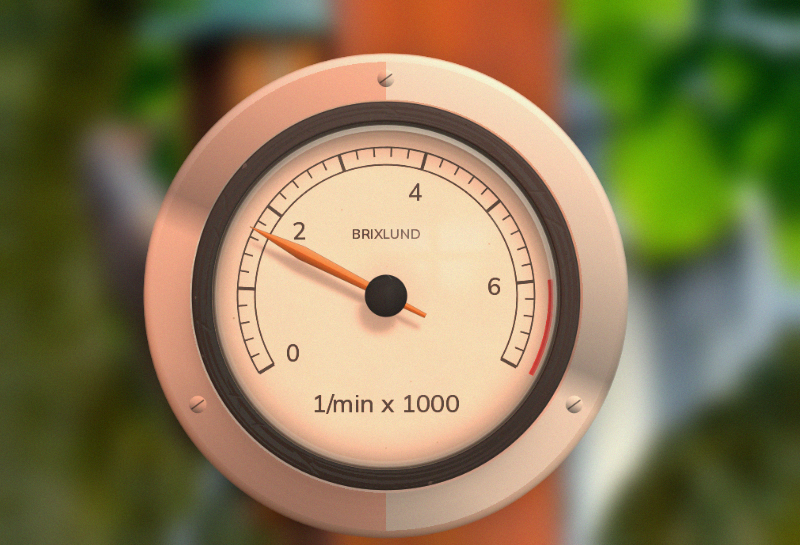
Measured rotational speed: 1700 rpm
